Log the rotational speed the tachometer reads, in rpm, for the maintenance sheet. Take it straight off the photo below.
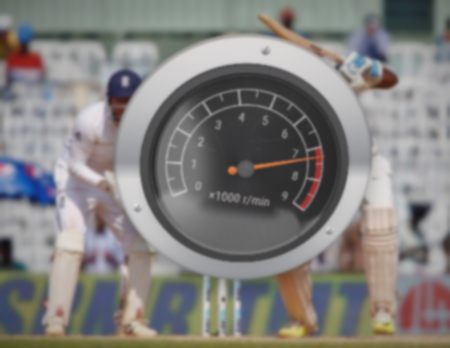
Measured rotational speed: 7250 rpm
